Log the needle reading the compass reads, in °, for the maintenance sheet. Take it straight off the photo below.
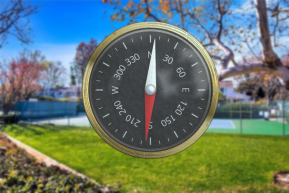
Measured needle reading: 185 °
